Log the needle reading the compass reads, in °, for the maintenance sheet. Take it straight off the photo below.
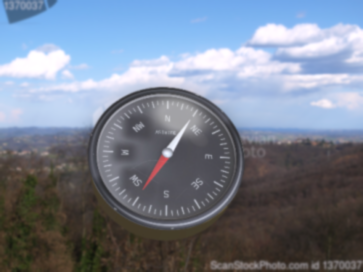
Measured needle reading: 210 °
